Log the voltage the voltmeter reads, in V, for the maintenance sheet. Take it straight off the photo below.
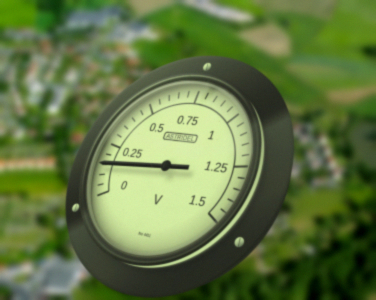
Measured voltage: 0.15 V
